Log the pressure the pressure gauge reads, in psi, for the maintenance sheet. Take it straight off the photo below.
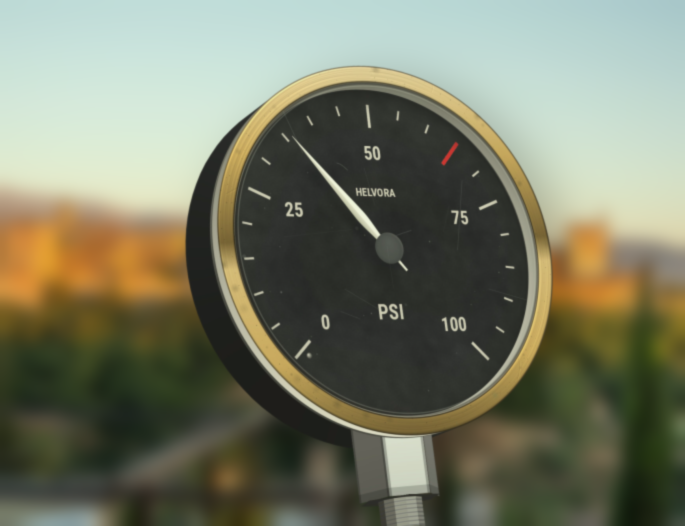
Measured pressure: 35 psi
